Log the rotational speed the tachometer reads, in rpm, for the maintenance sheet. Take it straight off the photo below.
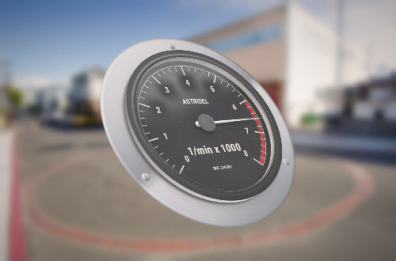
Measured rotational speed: 6600 rpm
